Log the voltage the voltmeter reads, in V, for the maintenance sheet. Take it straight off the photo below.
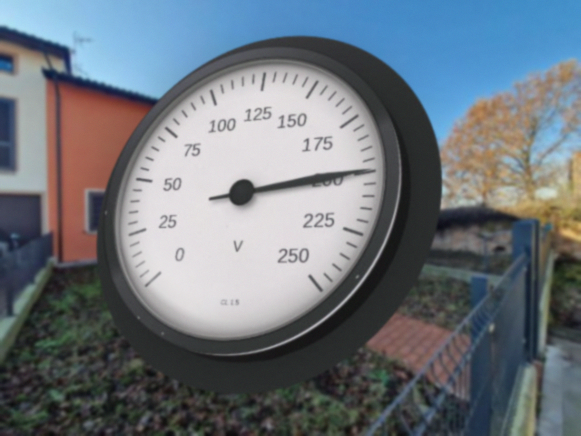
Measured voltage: 200 V
